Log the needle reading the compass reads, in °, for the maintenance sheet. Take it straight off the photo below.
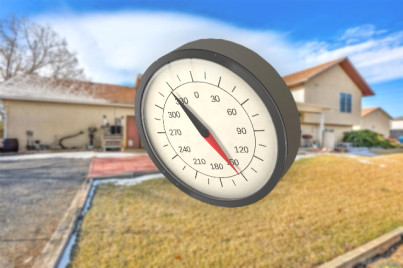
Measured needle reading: 150 °
